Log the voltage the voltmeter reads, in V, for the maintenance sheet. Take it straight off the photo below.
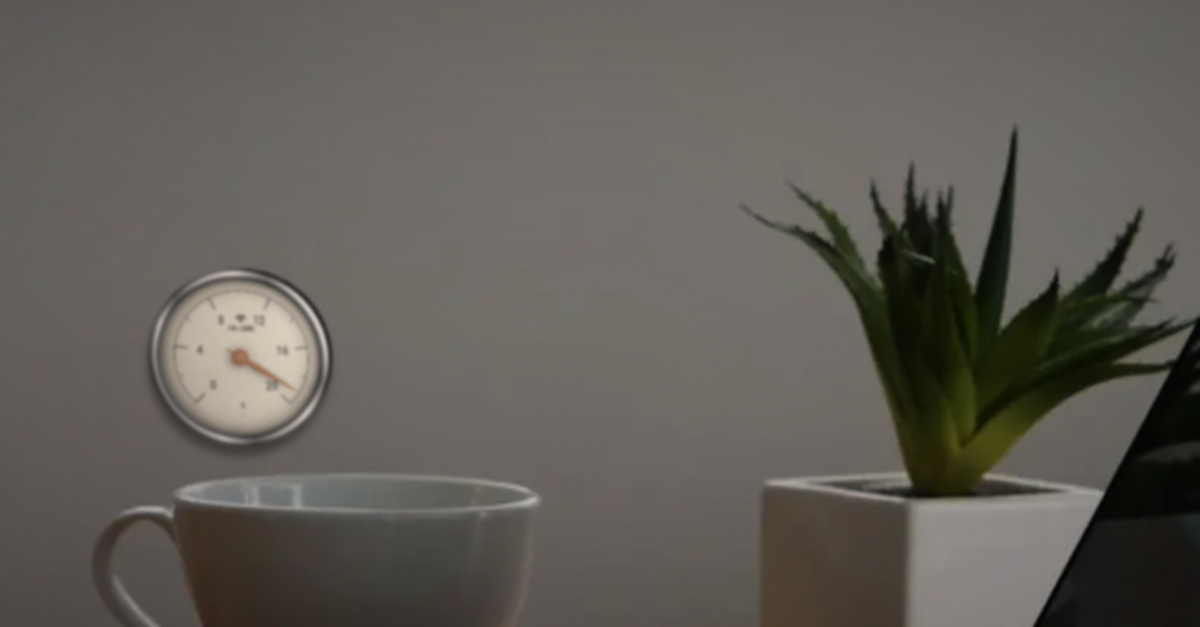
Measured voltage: 19 V
